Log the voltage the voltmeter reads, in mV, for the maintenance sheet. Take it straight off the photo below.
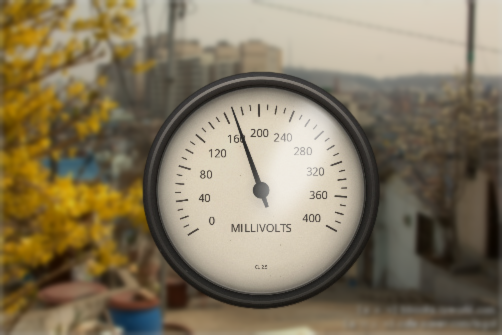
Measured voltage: 170 mV
